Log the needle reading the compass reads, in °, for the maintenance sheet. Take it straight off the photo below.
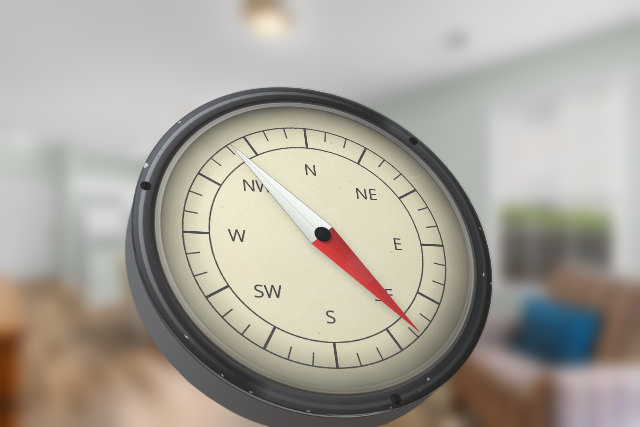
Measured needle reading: 140 °
